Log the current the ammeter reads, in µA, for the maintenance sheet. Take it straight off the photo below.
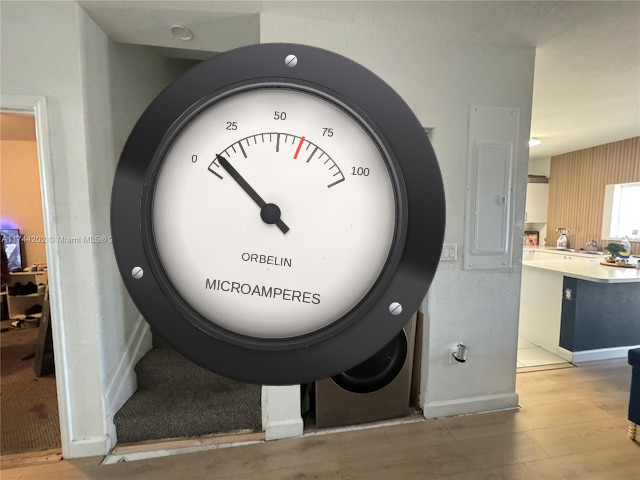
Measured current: 10 µA
